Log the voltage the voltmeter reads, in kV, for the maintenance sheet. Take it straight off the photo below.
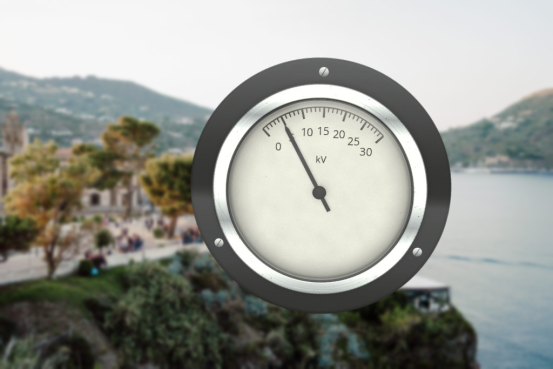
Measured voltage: 5 kV
